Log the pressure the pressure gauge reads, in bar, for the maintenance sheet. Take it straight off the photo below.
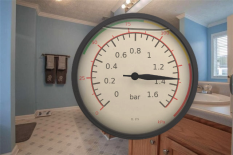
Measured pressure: 1.35 bar
